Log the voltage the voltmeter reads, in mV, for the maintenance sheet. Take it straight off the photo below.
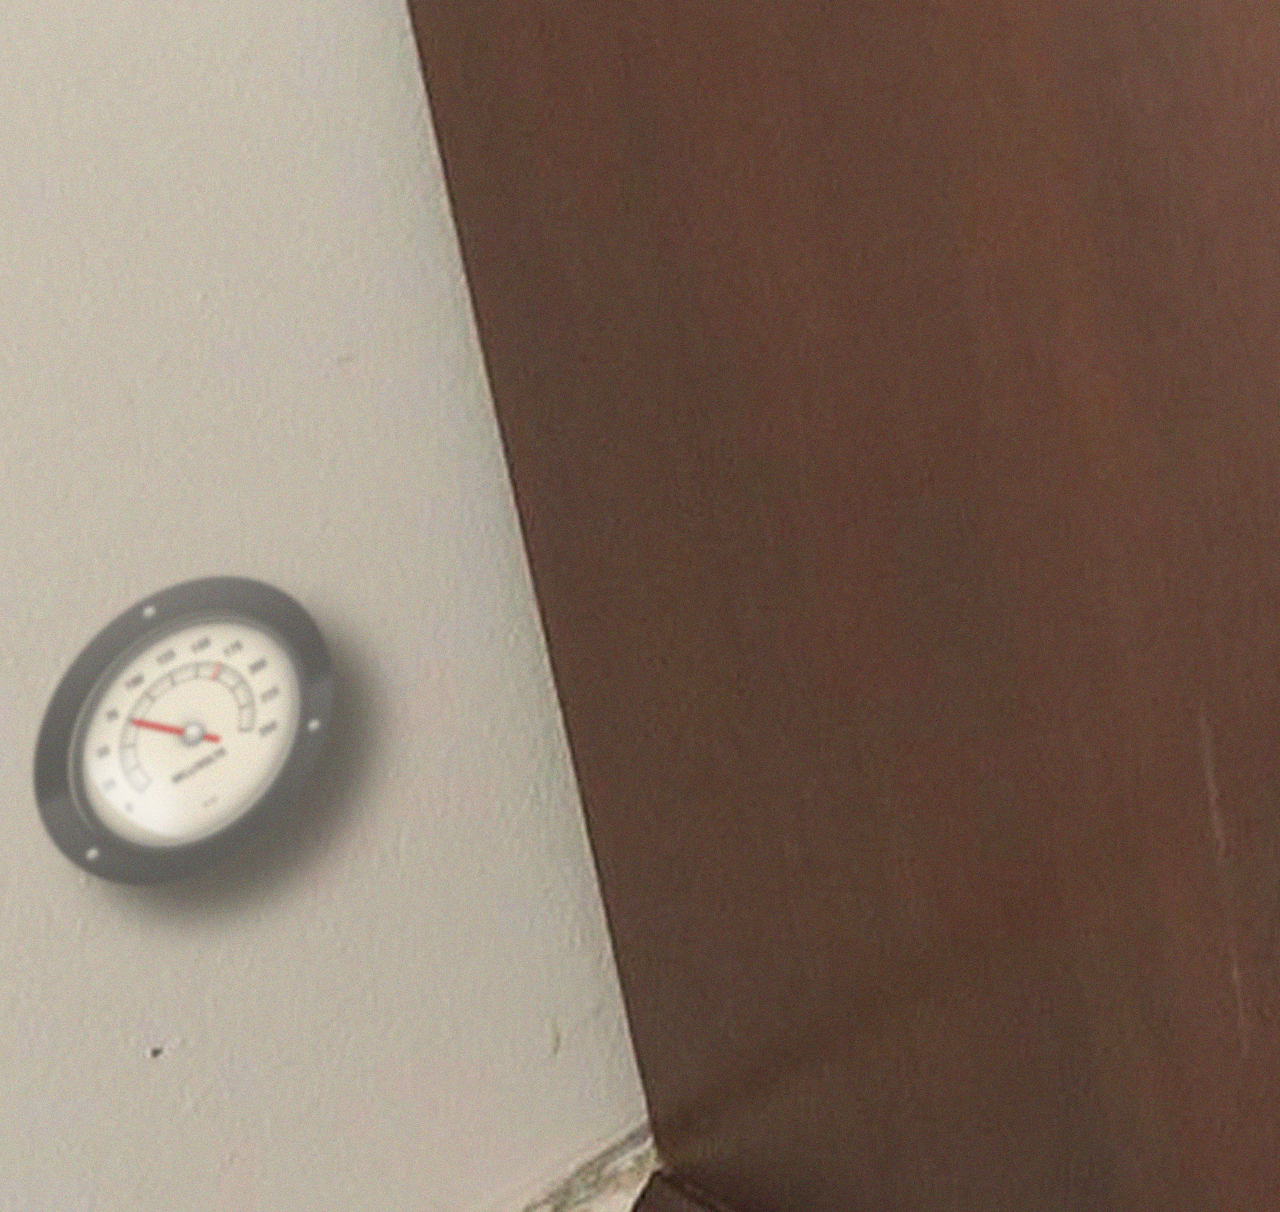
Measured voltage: 75 mV
